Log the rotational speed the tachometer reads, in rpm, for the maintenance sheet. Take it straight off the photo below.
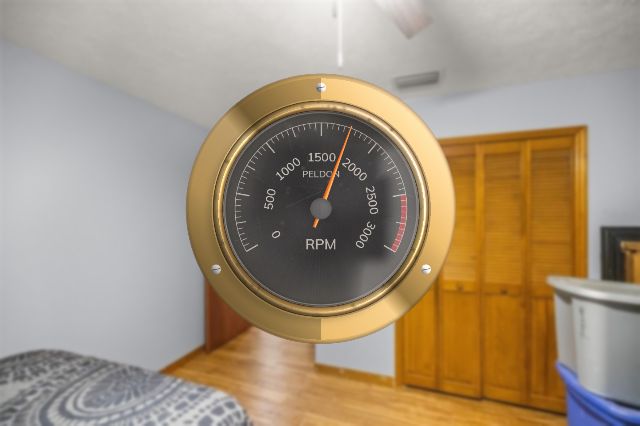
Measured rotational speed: 1750 rpm
